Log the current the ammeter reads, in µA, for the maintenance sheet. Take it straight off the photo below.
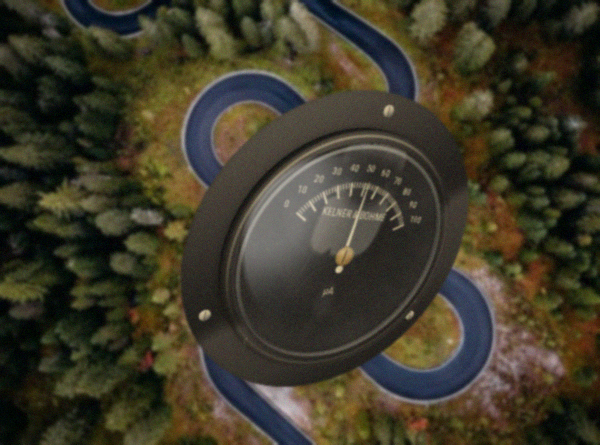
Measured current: 50 µA
